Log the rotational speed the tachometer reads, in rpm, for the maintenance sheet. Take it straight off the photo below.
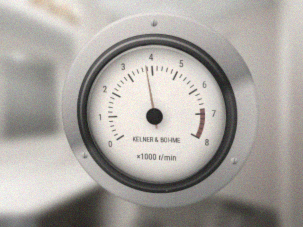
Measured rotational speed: 3800 rpm
